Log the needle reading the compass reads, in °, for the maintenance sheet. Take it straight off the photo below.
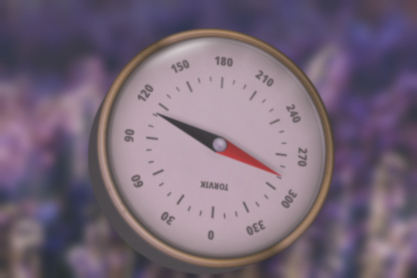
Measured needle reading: 290 °
